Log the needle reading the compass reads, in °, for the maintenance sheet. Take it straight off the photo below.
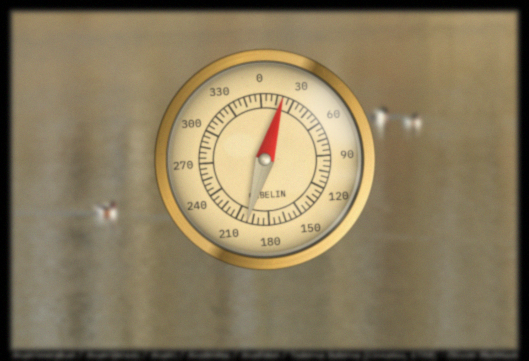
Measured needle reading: 20 °
